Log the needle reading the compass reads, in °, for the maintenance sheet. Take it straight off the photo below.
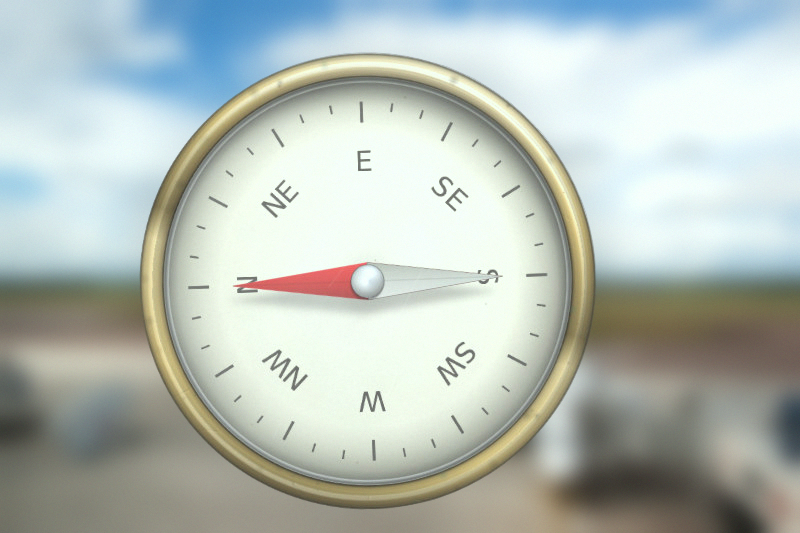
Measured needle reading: 0 °
